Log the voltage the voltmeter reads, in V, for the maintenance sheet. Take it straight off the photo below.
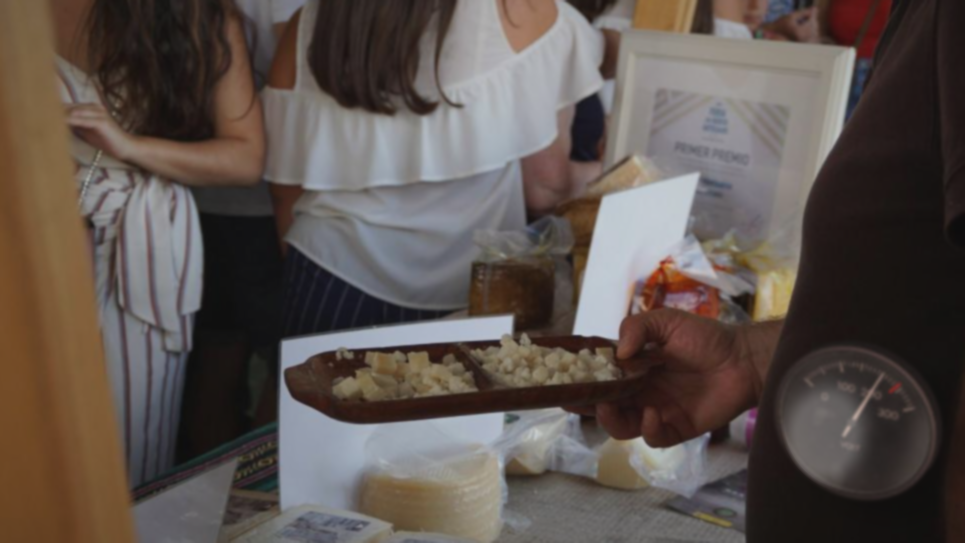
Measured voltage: 200 V
